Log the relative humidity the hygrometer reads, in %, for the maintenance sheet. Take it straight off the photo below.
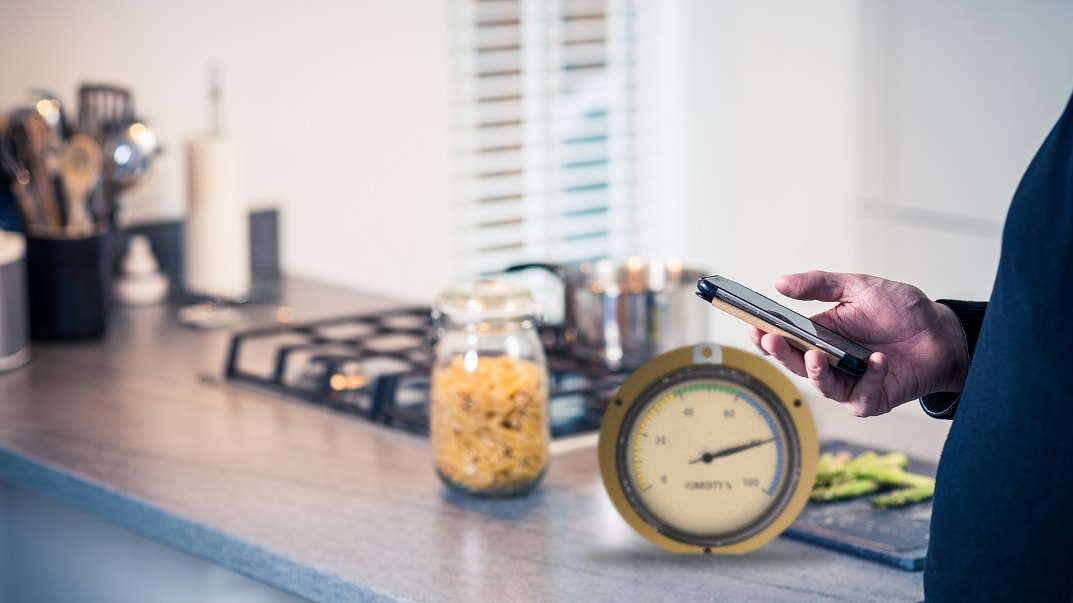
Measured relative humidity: 80 %
